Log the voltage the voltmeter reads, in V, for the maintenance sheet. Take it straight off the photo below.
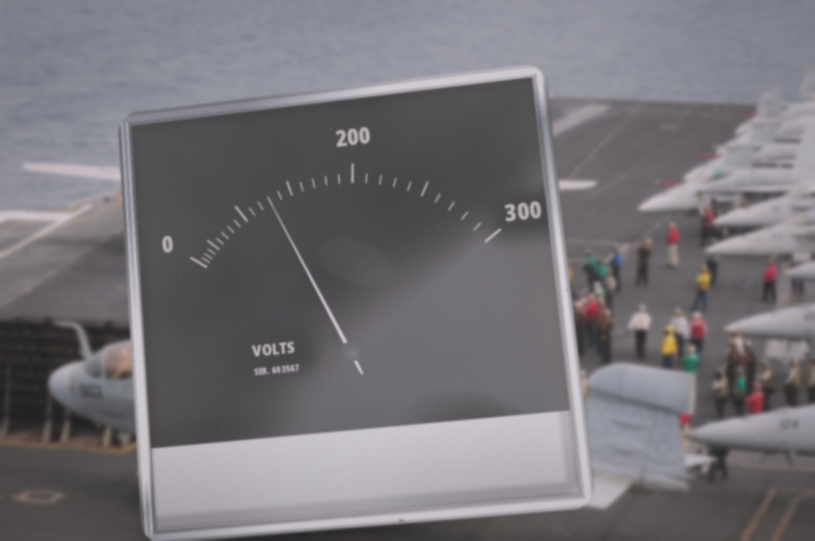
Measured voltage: 130 V
